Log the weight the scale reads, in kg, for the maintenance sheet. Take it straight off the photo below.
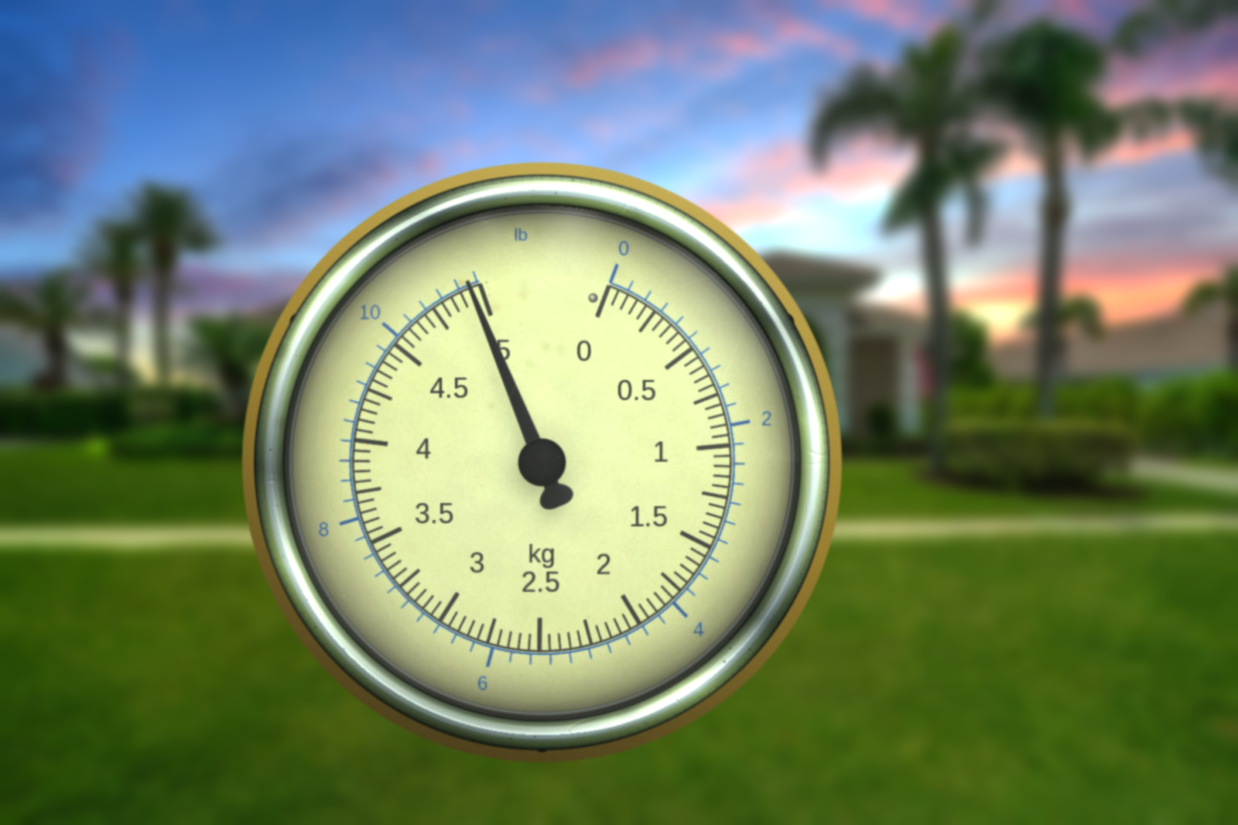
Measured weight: 4.95 kg
